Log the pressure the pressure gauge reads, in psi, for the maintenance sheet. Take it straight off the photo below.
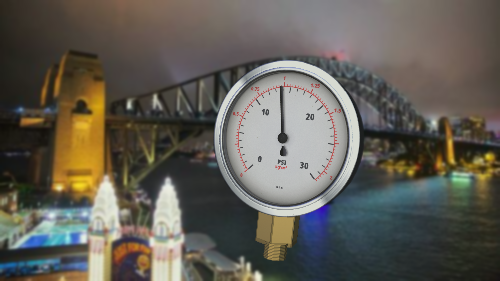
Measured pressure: 14 psi
